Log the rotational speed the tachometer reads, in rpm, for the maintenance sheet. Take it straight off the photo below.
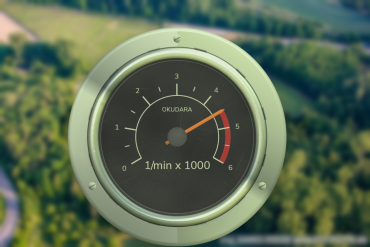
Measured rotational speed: 4500 rpm
